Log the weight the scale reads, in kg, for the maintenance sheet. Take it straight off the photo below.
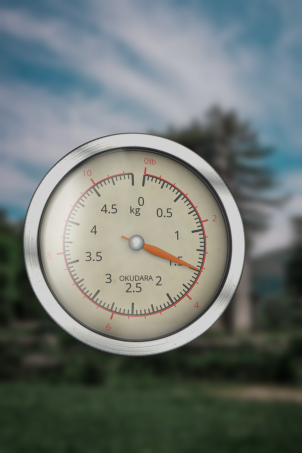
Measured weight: 1.5 kg
